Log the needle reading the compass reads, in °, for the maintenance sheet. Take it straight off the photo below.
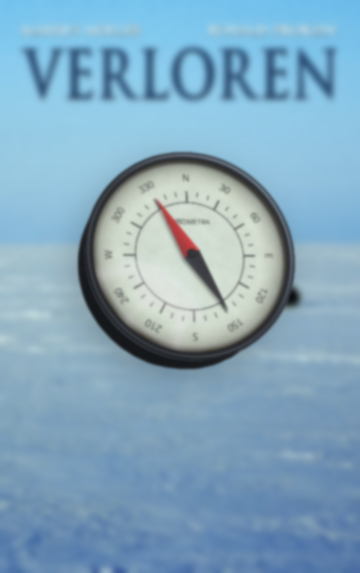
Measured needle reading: 330 °
